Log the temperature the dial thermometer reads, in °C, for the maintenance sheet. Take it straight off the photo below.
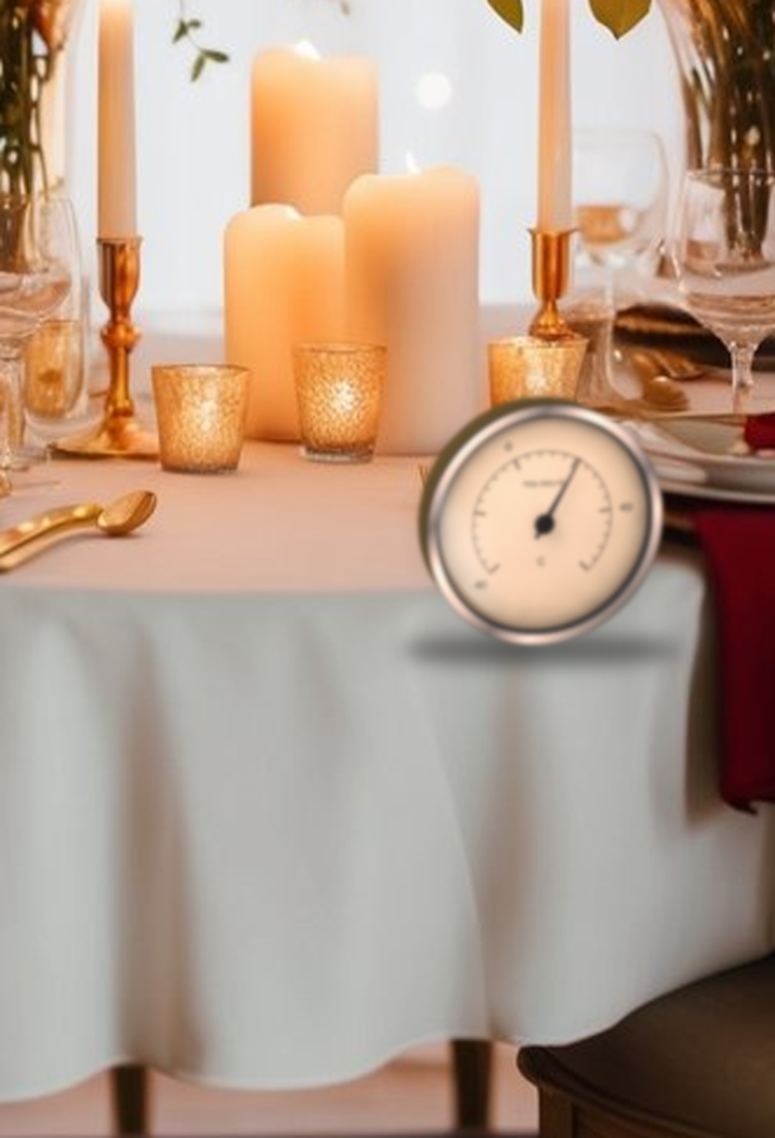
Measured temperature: 20 °C
